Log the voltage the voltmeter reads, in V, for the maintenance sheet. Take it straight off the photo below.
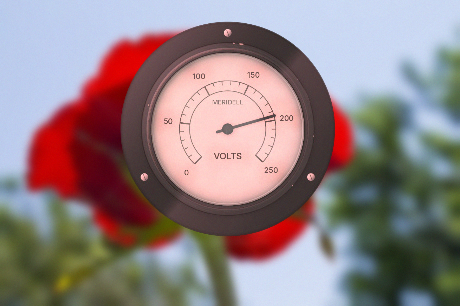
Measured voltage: 195 V
